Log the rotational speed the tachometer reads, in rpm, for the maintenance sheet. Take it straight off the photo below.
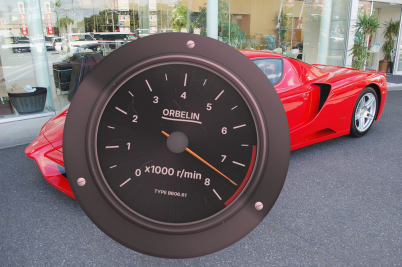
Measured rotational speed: 7500 rpm
